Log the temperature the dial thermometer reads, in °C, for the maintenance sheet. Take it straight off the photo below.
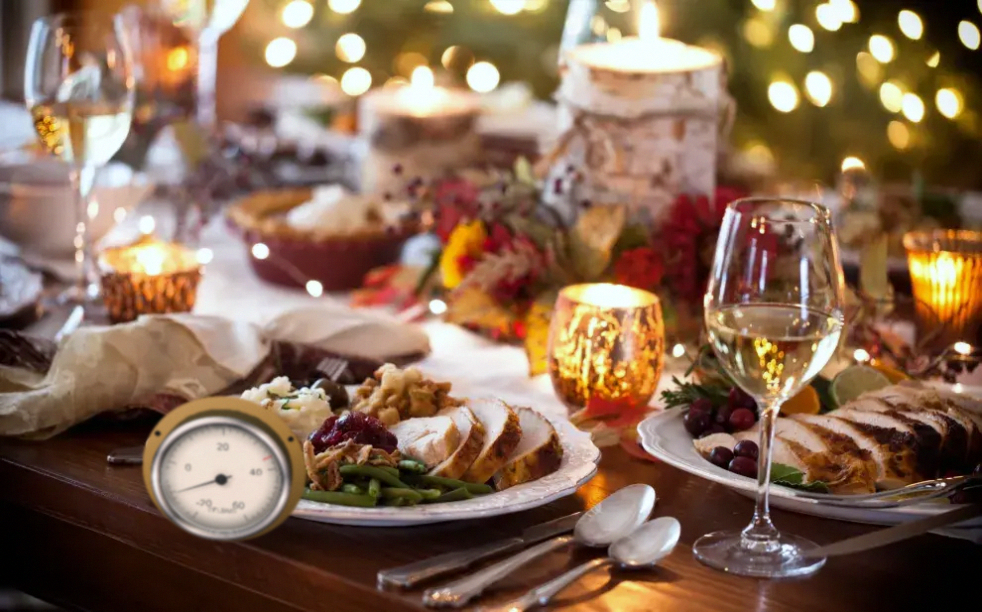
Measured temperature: -10 °C
